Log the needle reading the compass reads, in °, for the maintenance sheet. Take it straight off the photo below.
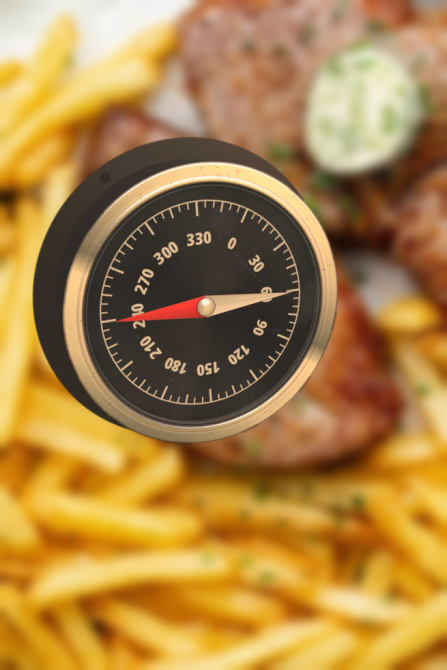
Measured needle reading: 240 °
